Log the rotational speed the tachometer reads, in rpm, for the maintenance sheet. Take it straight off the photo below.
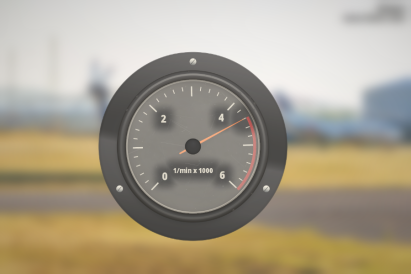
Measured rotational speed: 4400 rpm
